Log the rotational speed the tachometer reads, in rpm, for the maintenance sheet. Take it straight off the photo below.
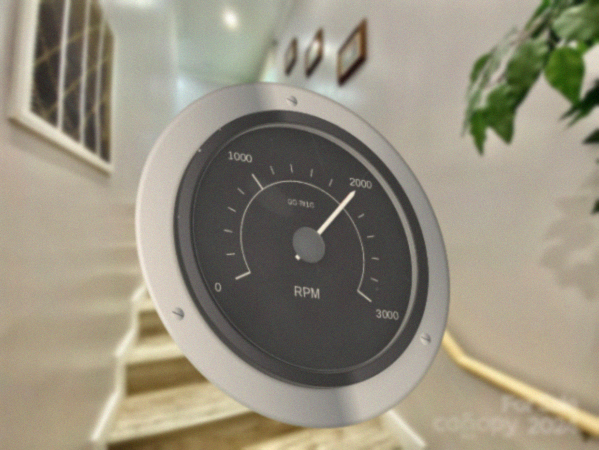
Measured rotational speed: 2000 rpm
